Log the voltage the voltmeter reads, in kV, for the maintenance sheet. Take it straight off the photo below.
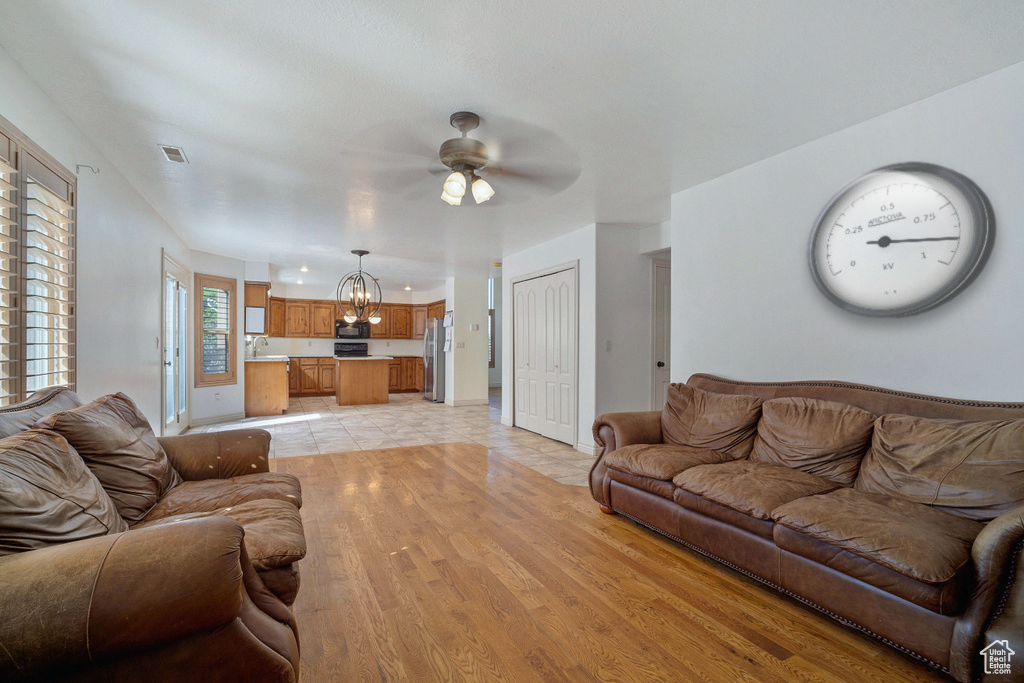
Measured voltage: 0.9 kV
